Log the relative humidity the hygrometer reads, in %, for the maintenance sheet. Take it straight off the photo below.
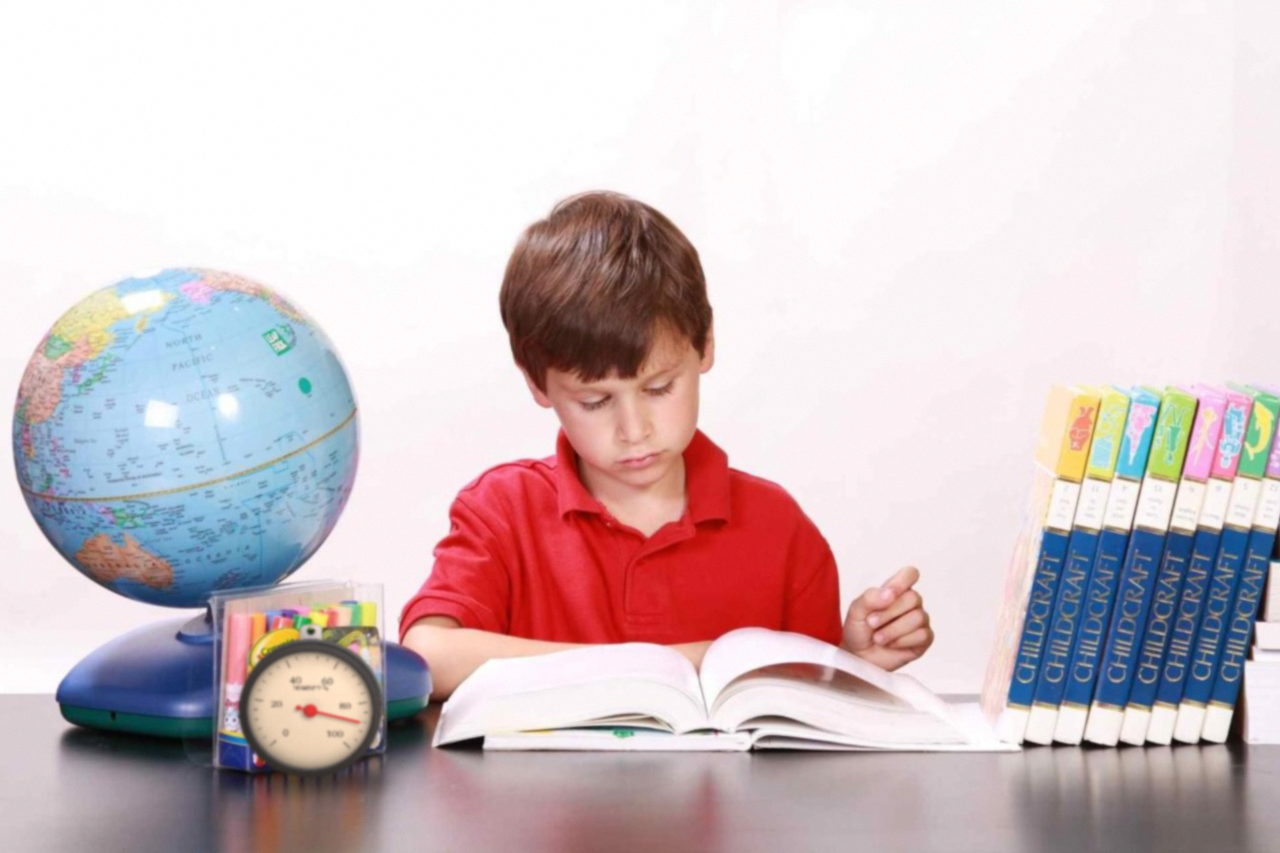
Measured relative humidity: 88 %
